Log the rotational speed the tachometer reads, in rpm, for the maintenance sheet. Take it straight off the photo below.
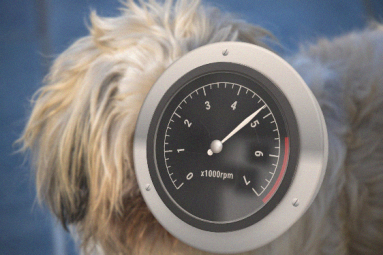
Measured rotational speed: 4800 rpm
